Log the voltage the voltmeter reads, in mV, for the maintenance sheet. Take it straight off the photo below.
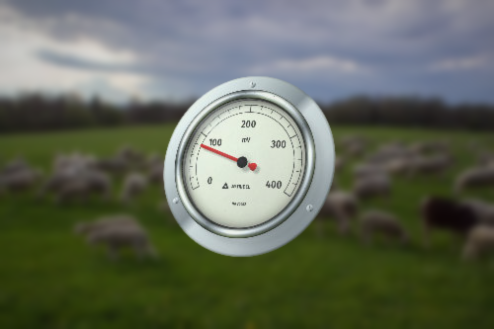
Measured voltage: 80 mV
